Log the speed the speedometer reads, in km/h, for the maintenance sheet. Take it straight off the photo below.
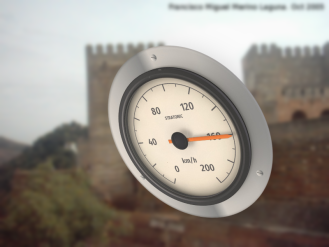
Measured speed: 160 km/h
